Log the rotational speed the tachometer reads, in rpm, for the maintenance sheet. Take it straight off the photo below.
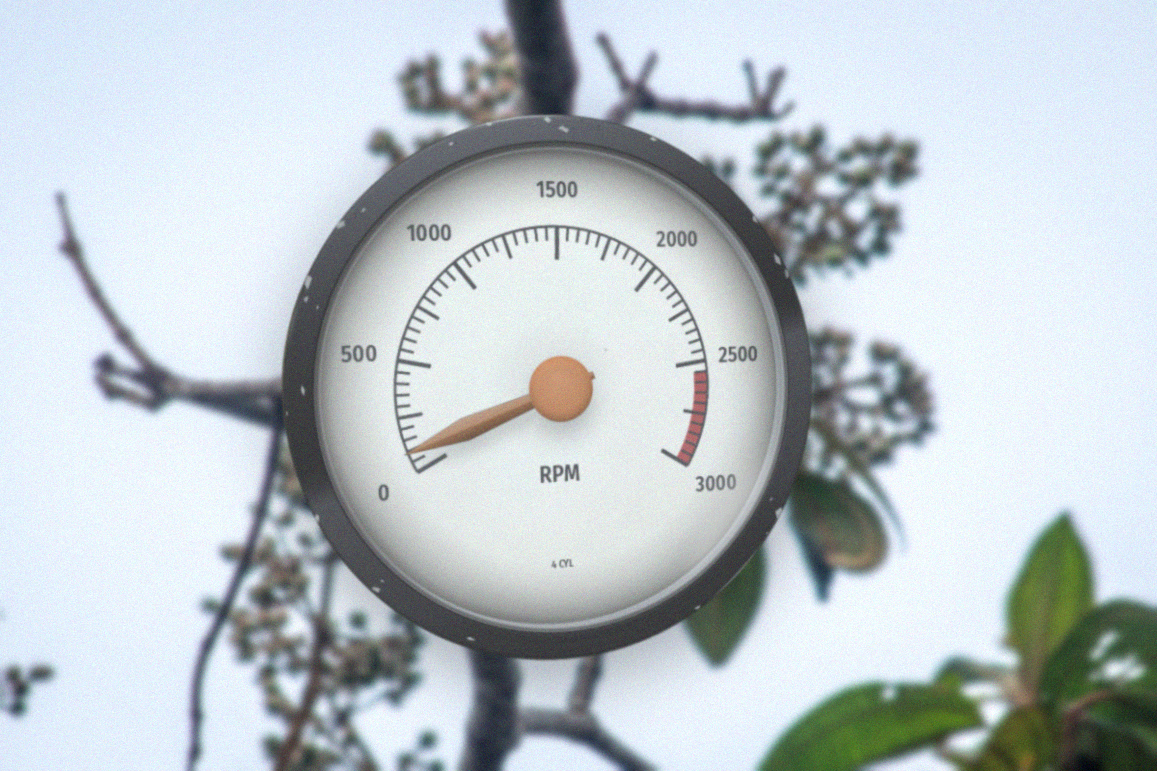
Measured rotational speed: 100 rpm
